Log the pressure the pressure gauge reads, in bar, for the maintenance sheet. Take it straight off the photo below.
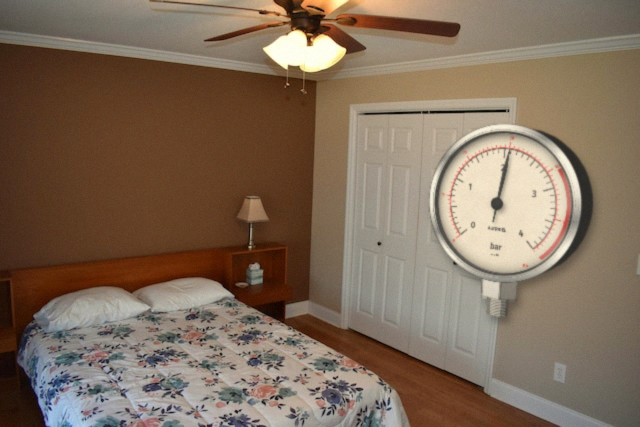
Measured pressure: 2.1 bar
